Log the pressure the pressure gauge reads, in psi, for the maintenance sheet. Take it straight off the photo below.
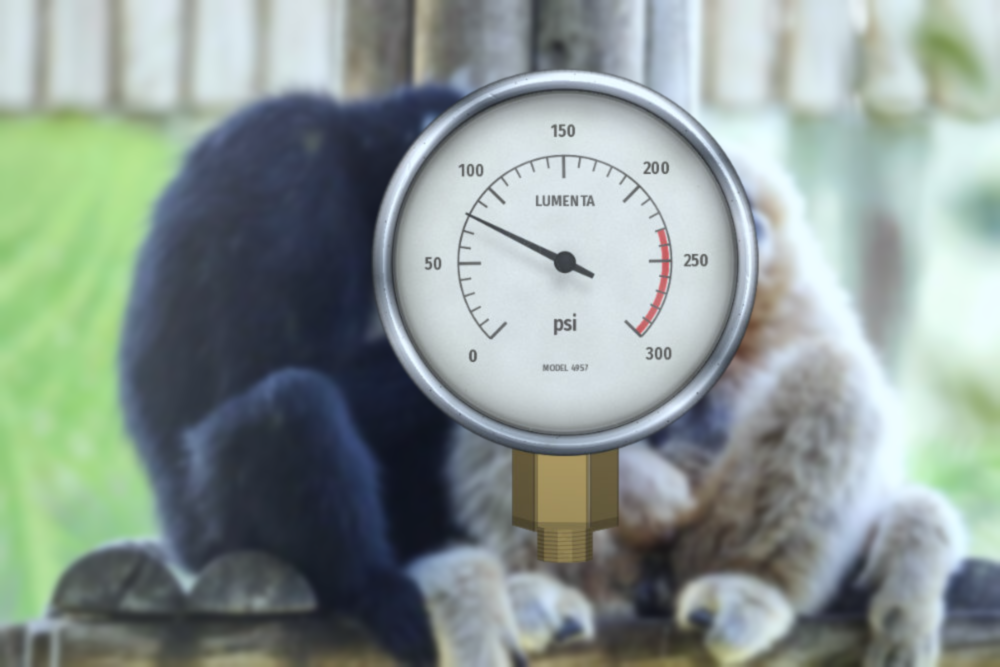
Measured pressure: 80 psi
